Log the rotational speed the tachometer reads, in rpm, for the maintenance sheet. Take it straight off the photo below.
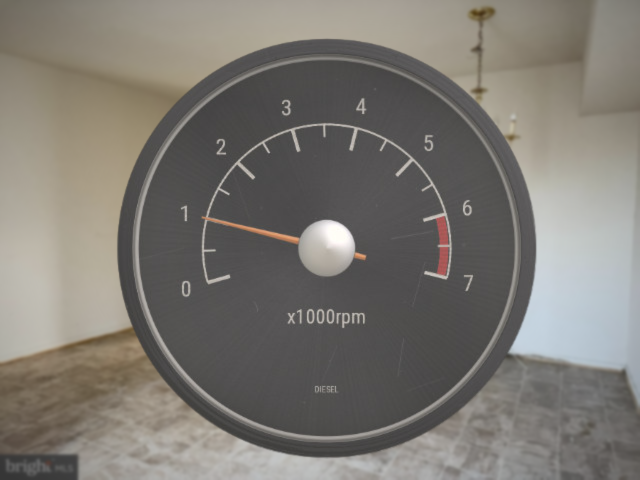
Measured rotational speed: 1000 rpm
